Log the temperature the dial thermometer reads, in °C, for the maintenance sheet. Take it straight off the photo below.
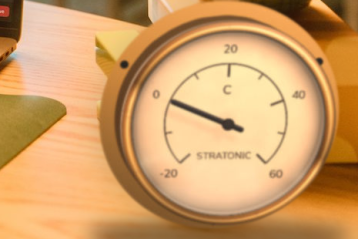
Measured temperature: 0 °C
